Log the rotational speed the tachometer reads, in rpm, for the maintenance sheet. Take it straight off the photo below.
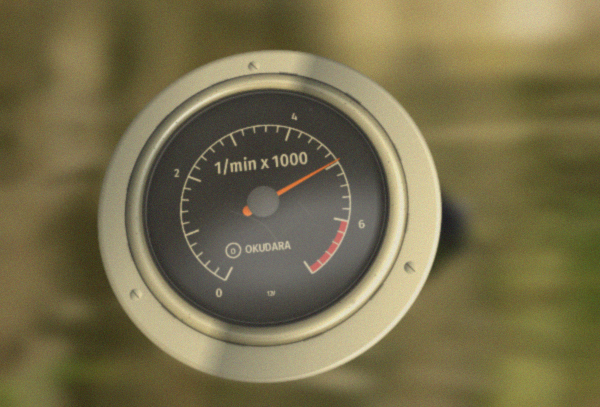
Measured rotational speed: 5000 rpm
